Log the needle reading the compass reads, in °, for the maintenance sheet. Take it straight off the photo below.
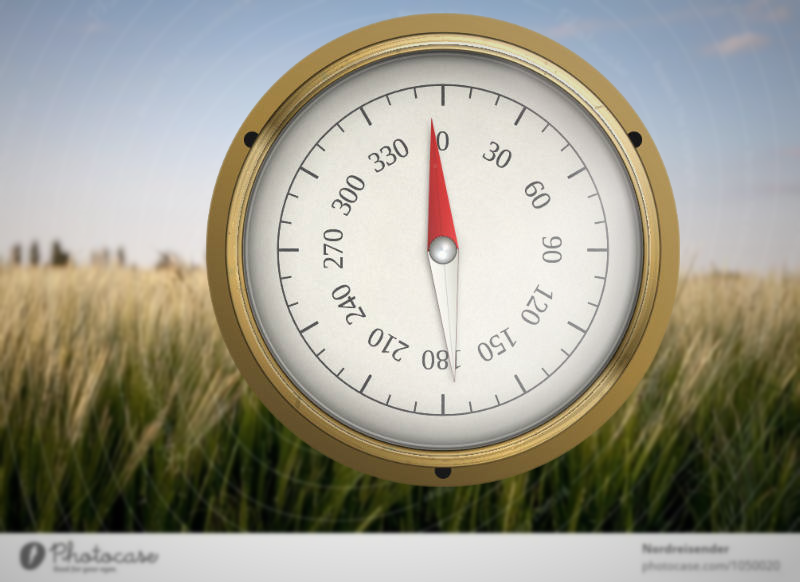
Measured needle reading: 355 °
